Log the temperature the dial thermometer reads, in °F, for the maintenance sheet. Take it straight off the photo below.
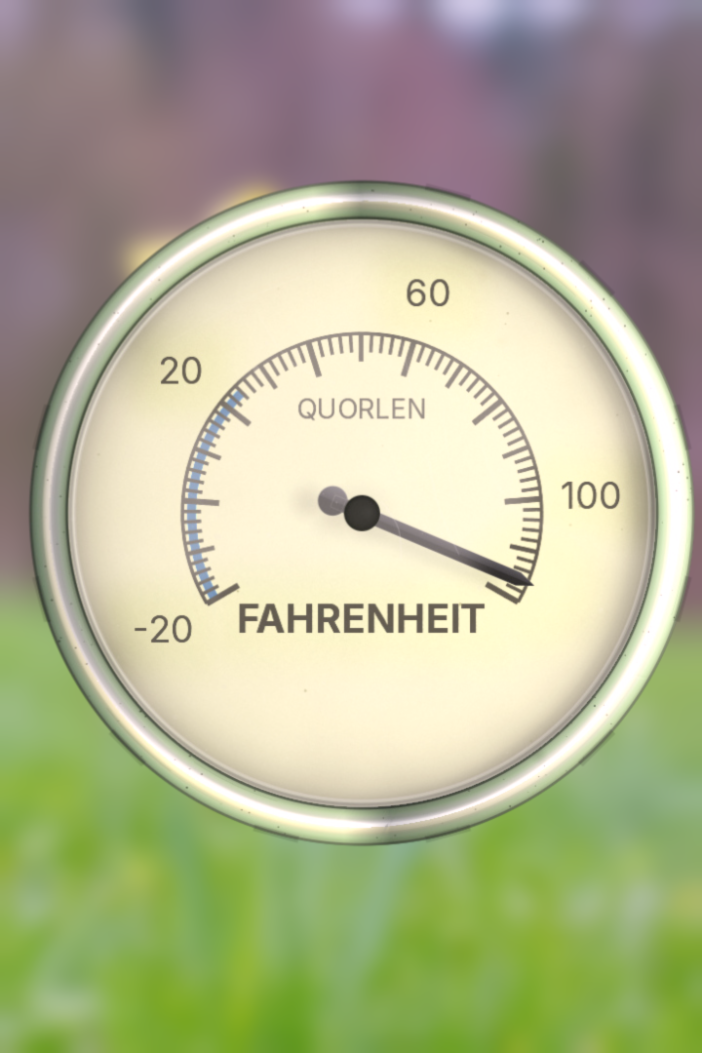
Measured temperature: 116 °F
